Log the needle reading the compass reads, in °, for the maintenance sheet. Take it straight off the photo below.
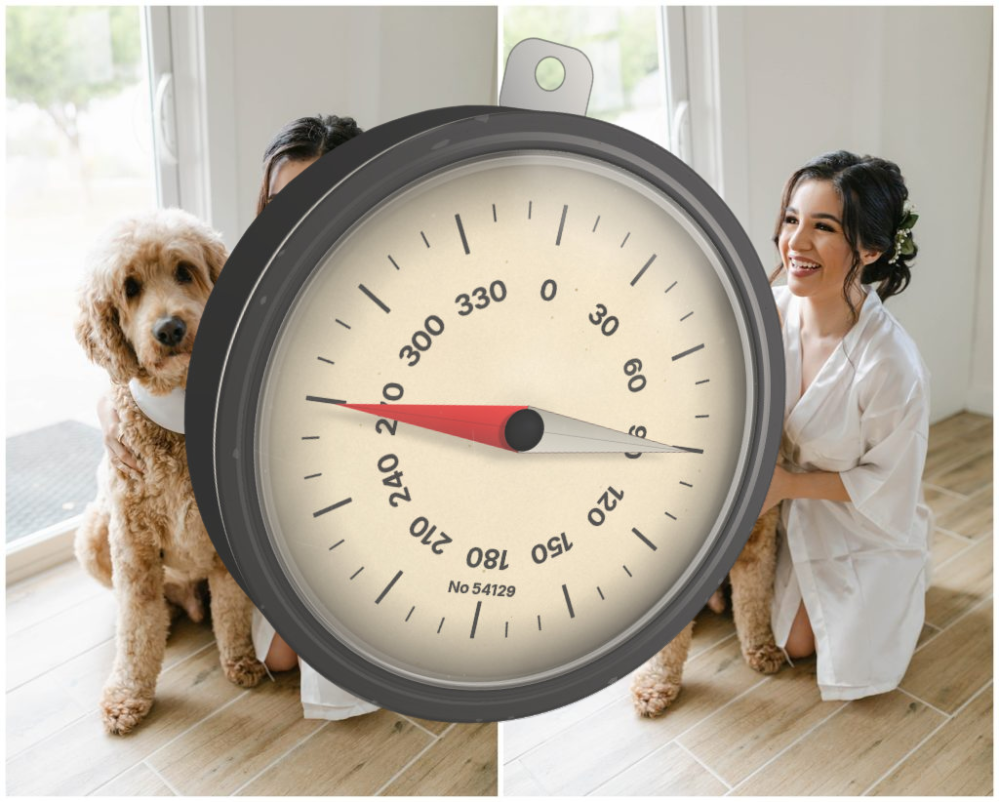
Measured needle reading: 270 °
